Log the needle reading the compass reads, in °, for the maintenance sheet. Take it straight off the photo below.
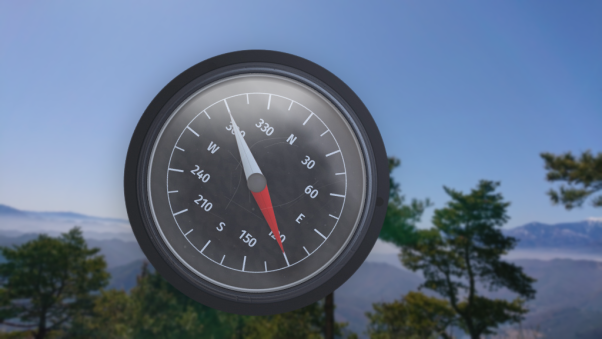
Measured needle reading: 120 °
